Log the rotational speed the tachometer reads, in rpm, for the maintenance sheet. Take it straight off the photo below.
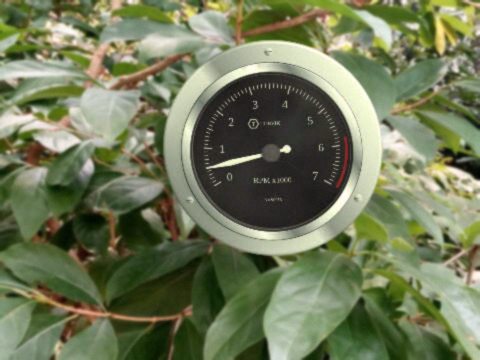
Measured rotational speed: 500 rpm
